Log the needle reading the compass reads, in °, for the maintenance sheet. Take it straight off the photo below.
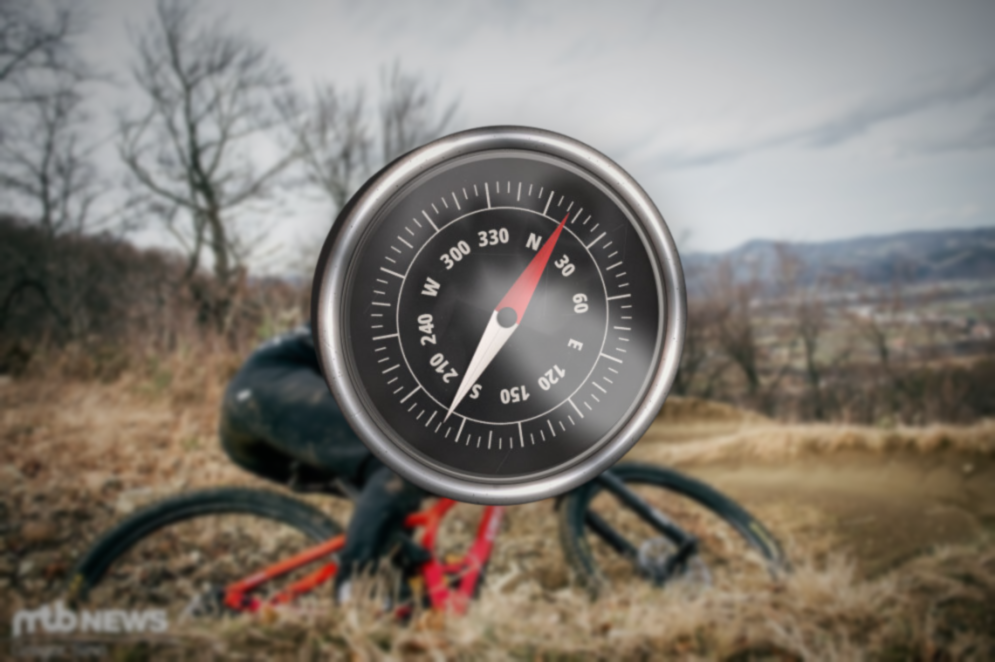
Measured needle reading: 10 °
